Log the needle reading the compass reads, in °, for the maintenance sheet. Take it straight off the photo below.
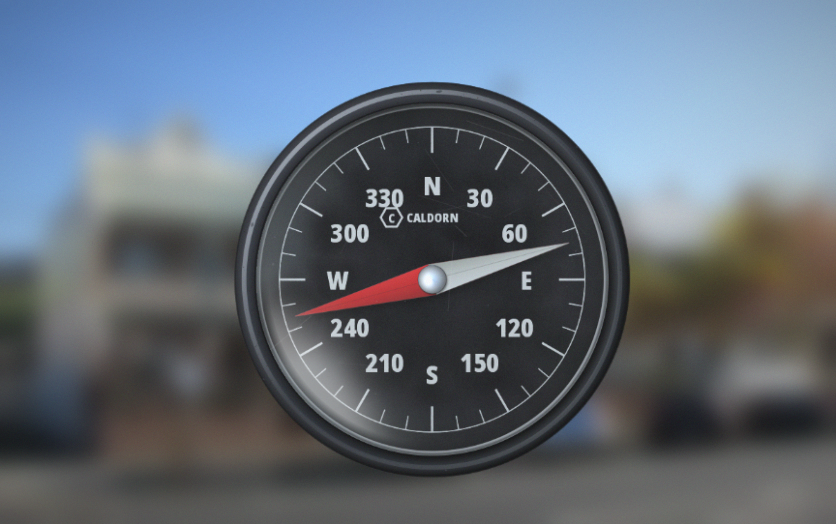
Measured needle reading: 255 °
